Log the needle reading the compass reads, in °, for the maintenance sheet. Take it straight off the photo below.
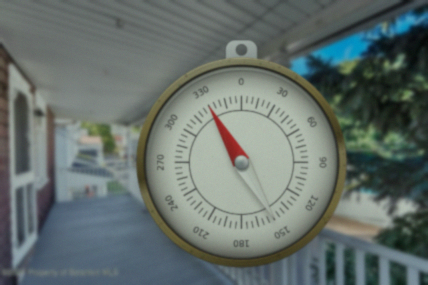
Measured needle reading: 330 °
